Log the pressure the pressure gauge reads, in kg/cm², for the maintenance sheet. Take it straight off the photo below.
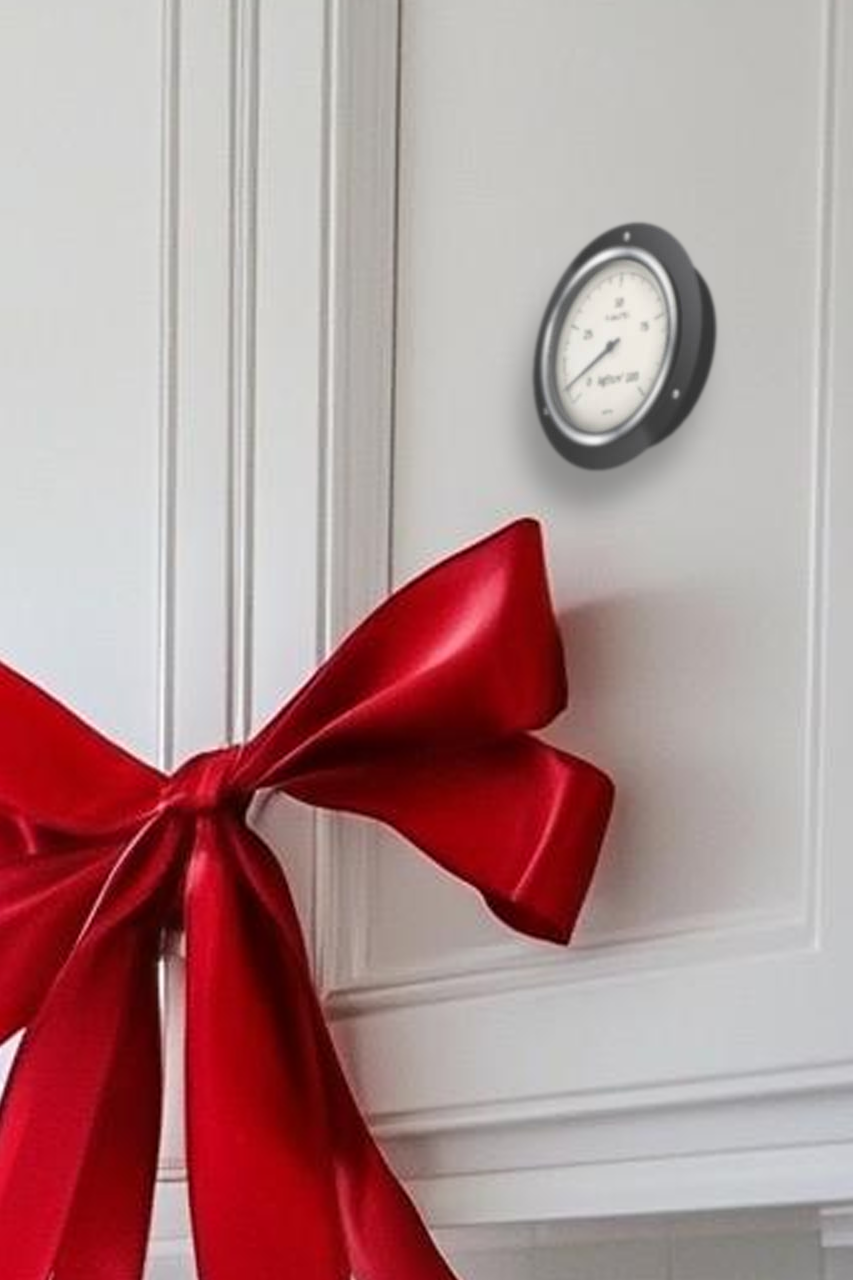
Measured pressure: 5 kg/cm²
